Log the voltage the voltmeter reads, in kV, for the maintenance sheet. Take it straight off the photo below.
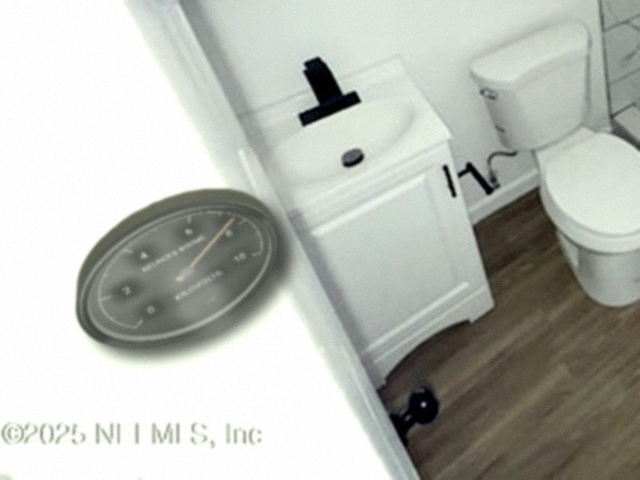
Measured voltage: 7.5 kV
